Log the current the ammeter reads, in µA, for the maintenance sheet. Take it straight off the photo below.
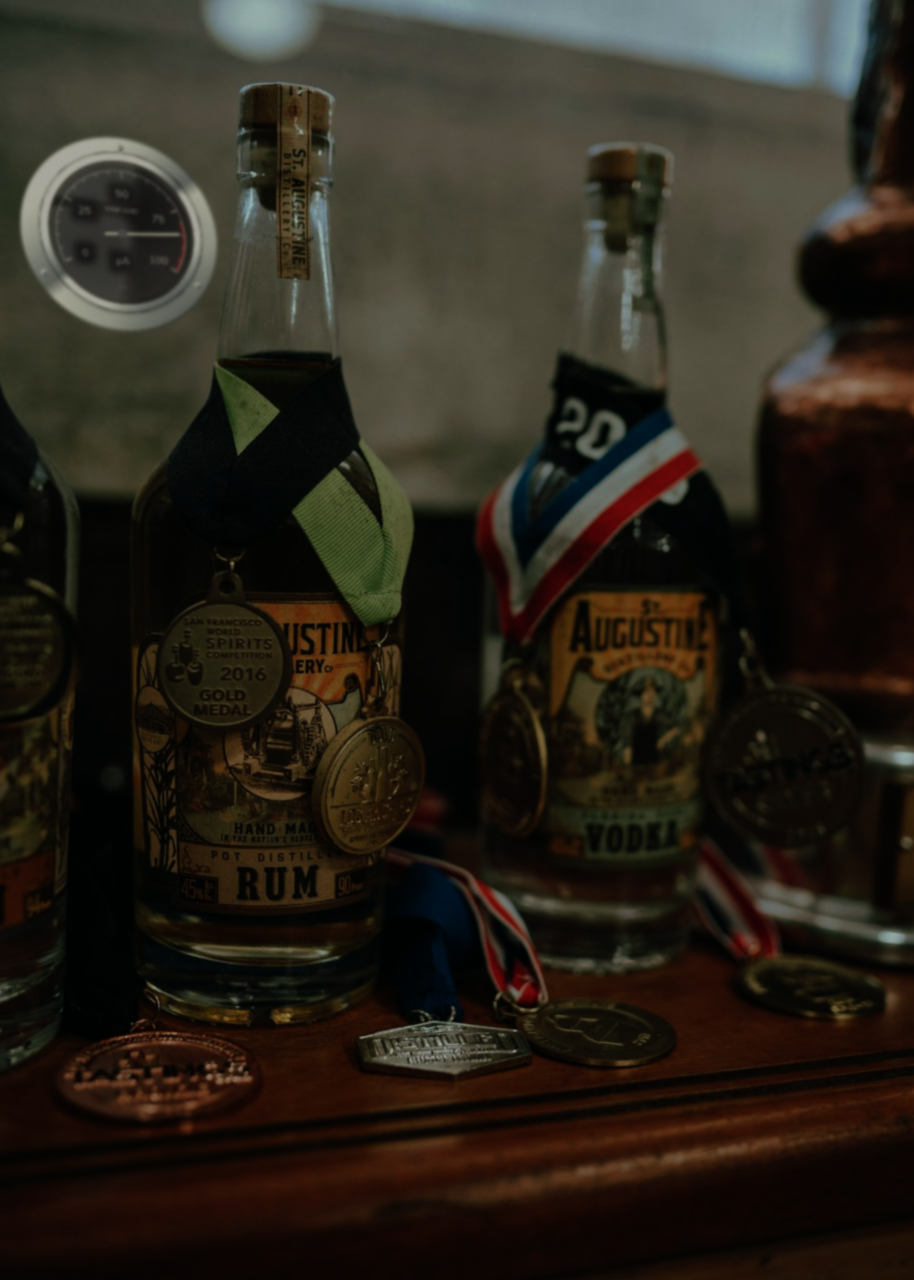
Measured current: 85 µA
